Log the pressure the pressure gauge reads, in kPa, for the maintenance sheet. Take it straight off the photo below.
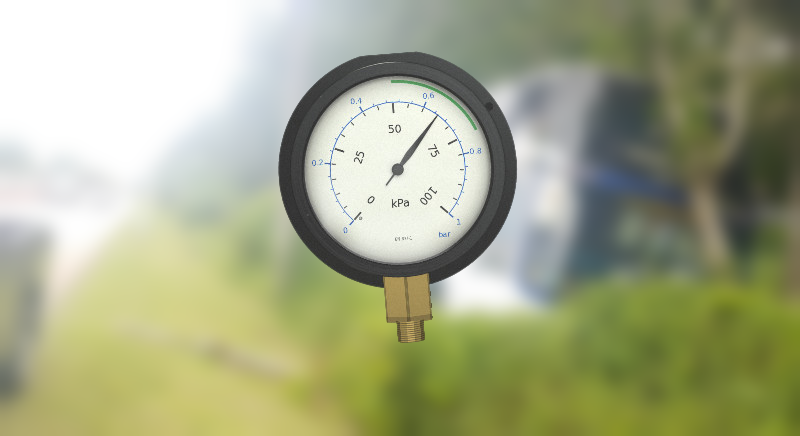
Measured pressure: 65 kPa
